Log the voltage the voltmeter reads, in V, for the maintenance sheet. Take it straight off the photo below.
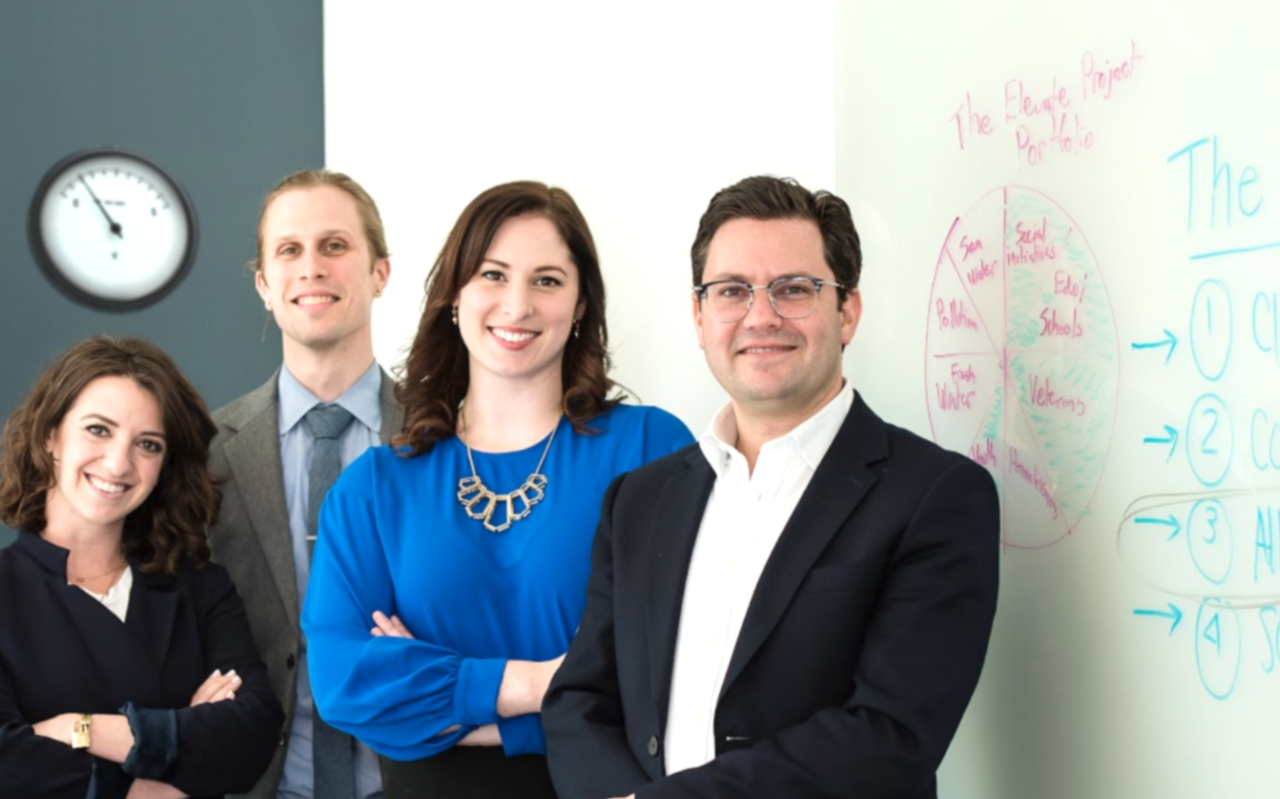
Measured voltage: 1 V
